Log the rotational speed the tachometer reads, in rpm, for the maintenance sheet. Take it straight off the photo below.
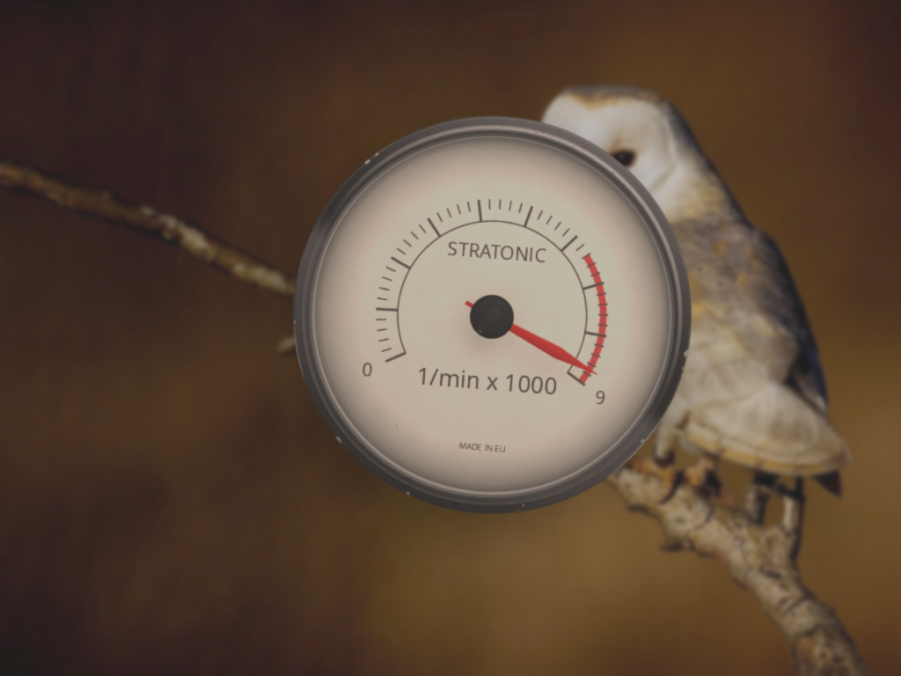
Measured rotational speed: 8700 rpm
